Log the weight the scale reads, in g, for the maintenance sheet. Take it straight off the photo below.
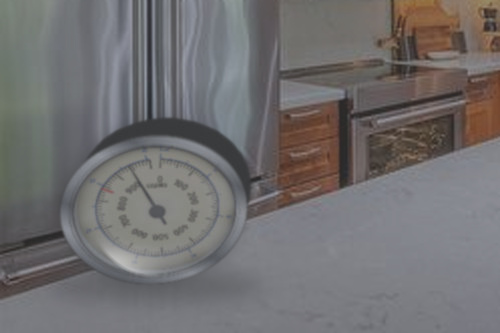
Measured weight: 950 g
